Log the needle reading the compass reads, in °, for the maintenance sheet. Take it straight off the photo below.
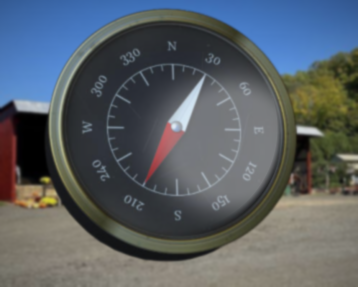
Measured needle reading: 210 °
